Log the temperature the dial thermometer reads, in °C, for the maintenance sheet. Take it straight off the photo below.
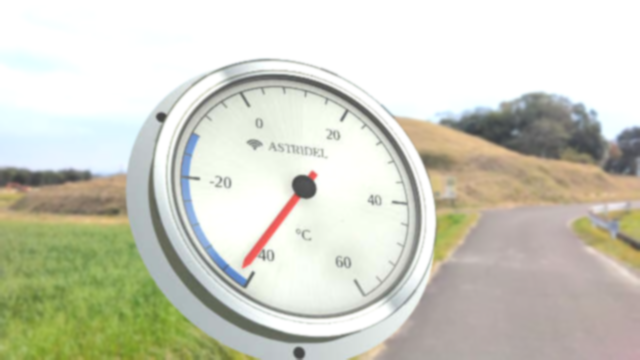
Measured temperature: -38 °C
